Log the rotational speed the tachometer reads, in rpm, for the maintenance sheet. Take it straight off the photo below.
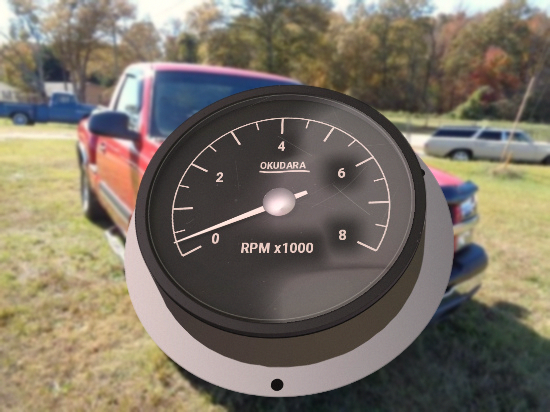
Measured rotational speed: 250 rpm
